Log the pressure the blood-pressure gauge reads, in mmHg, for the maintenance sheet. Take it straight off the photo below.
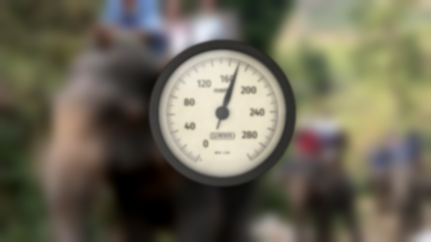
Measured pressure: 170 mmHg
